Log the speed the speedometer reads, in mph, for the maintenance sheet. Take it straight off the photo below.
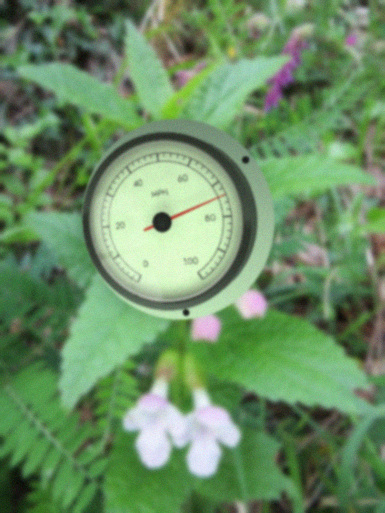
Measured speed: 74 mph
